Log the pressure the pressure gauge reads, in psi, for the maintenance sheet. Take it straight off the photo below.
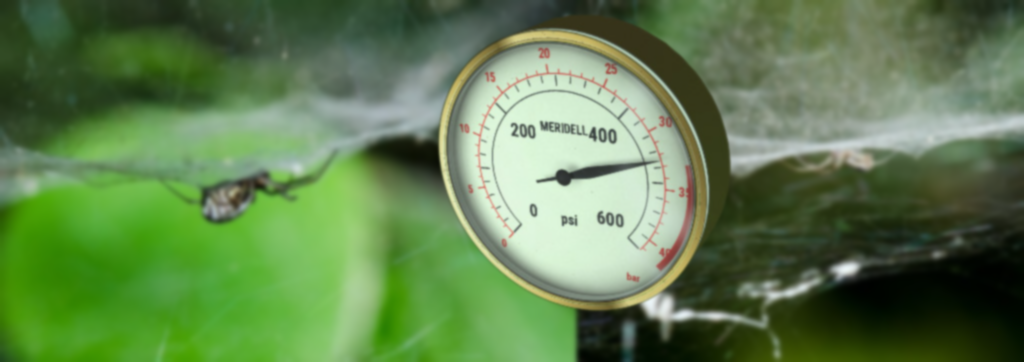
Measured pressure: 470 psi
